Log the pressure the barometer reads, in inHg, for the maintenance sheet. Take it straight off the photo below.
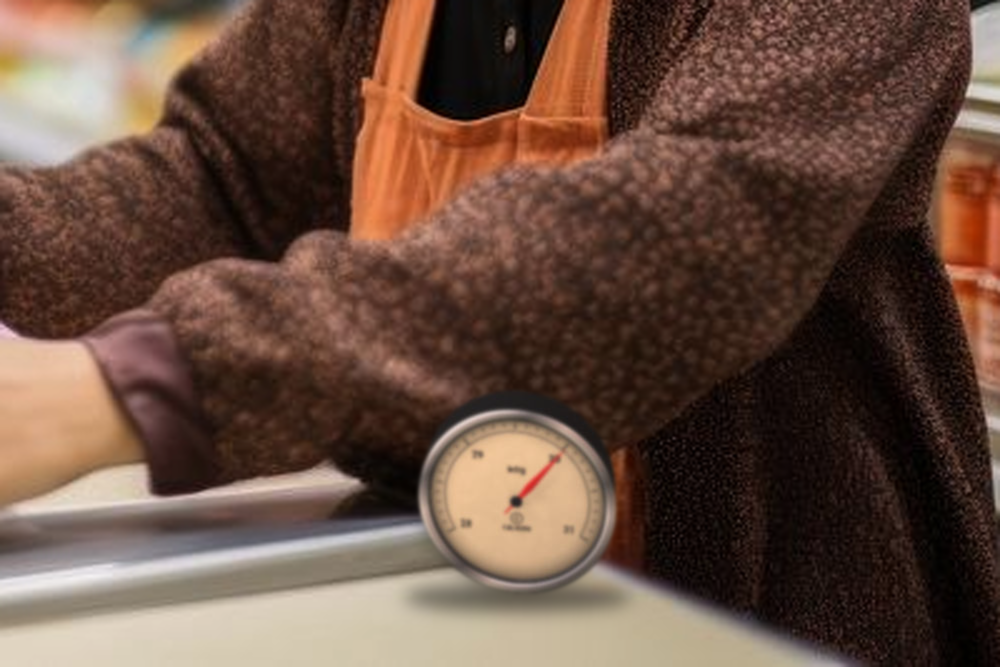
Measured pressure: 30 inHg
